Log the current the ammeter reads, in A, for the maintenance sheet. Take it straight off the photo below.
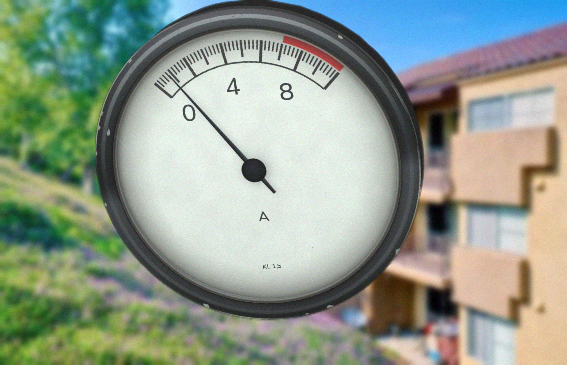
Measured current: 1 A
